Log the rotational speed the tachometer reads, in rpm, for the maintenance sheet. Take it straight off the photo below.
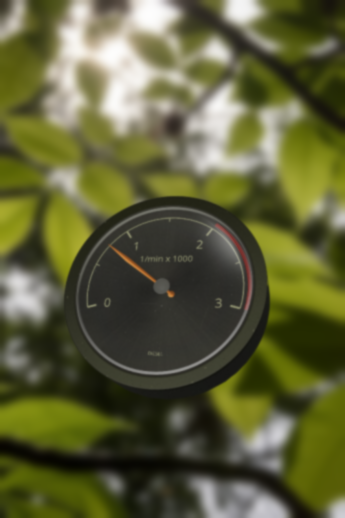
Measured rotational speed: 750 rpm
